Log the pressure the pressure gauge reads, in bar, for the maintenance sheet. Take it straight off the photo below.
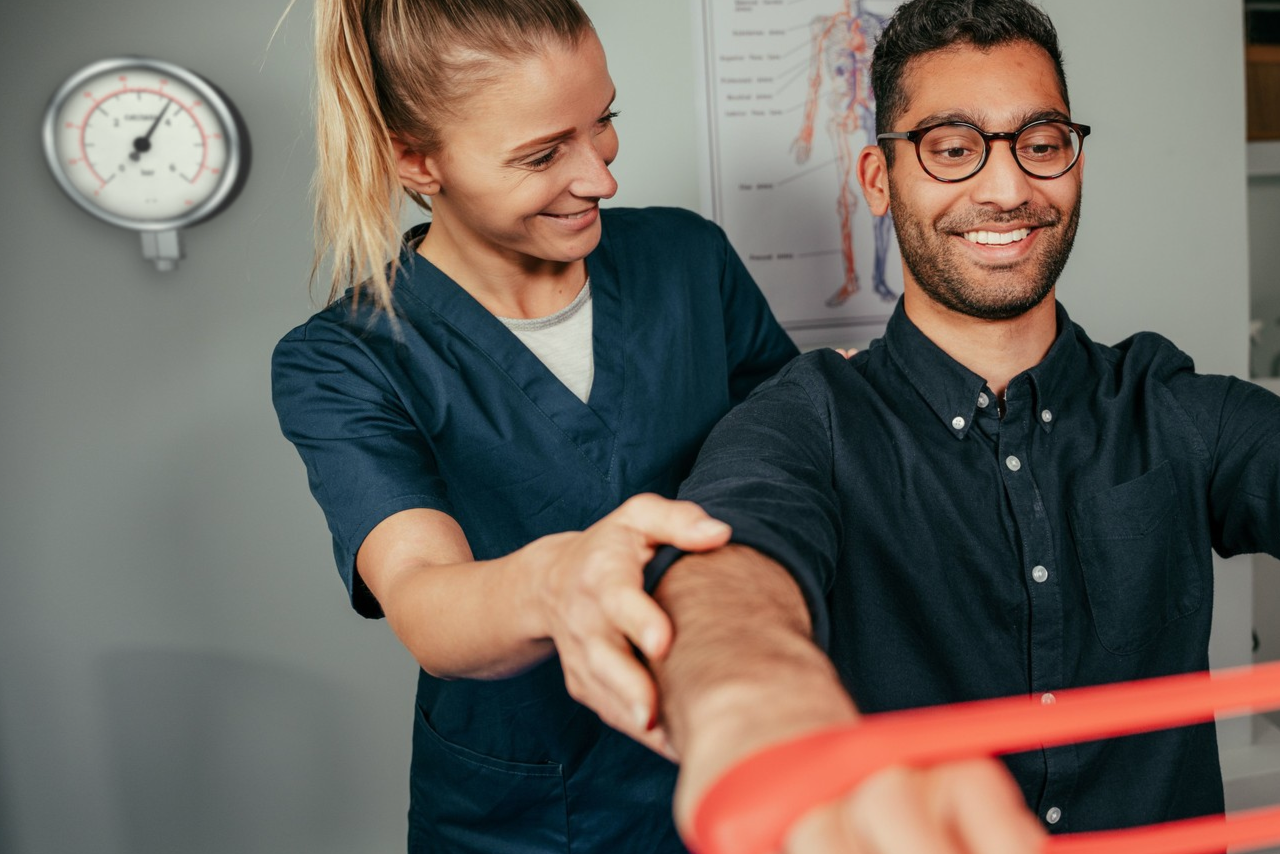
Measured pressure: 3.75 bar
